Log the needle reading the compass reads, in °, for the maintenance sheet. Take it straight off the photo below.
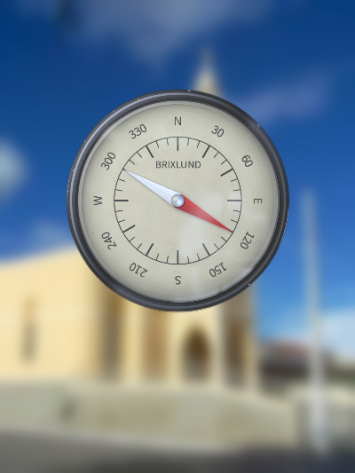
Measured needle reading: 120 °
